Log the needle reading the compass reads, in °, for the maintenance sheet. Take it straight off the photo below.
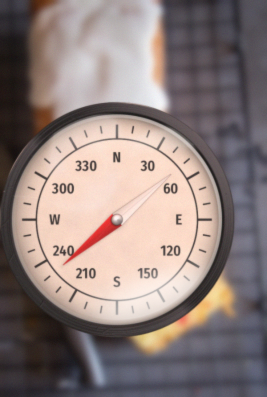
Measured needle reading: 230 °
